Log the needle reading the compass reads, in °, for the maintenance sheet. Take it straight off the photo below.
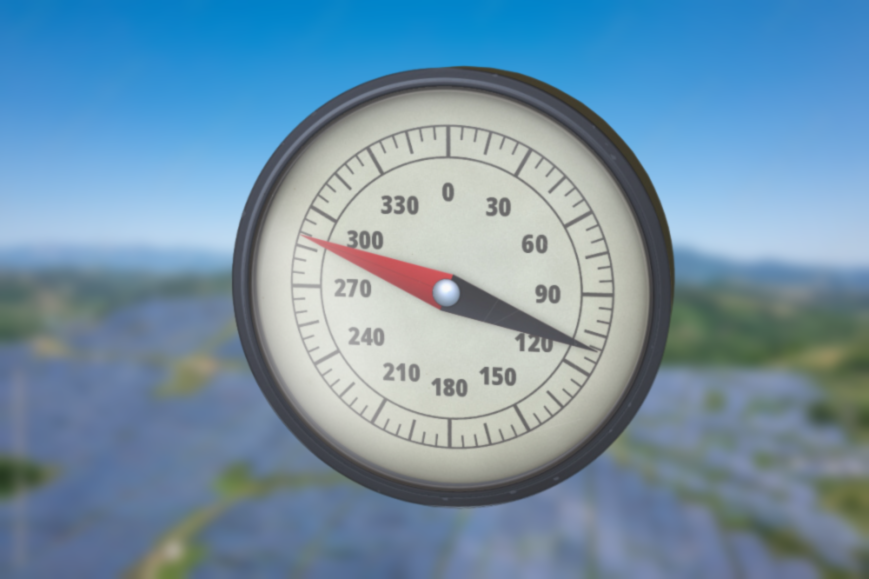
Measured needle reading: 290 °
